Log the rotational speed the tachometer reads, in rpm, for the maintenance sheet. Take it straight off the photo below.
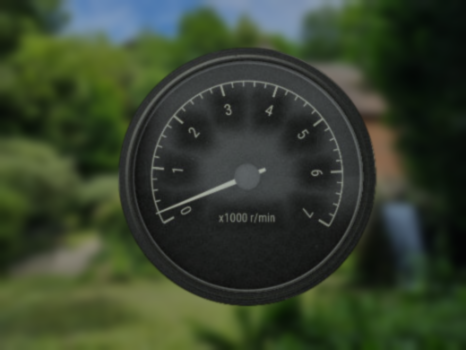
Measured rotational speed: 200 rpm
